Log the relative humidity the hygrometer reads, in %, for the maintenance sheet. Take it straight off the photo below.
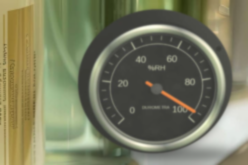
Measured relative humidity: 96 %
